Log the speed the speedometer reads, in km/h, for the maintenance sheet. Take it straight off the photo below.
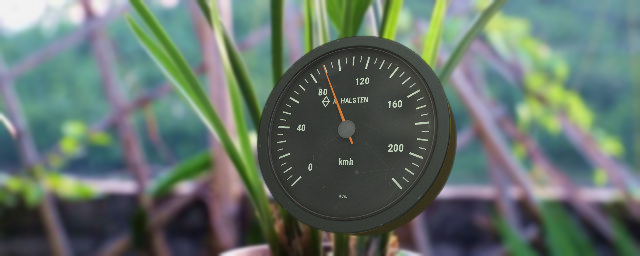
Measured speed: 90 km/h
